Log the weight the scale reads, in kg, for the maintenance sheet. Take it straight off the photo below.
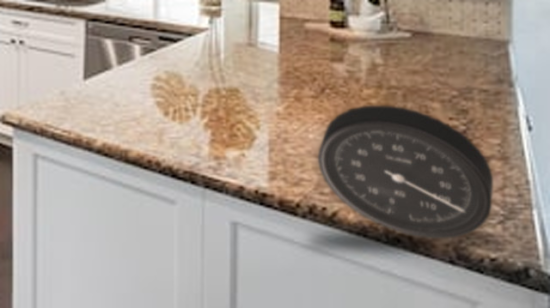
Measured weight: 100 kg
